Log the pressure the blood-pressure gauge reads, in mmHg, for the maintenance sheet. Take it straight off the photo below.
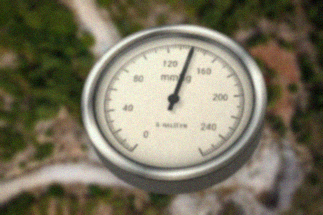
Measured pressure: 140 mmHg
